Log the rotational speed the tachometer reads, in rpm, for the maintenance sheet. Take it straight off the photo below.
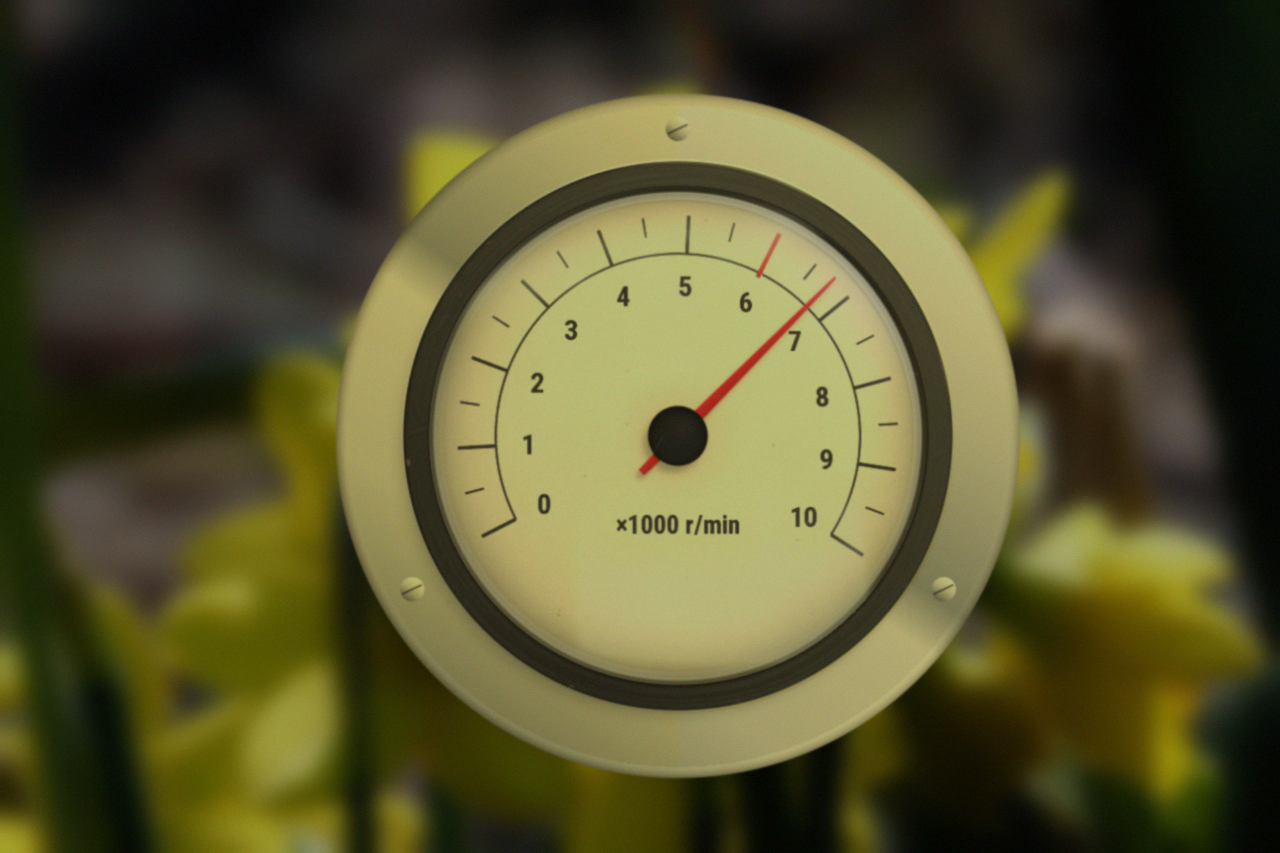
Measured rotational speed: 6750 rpm
